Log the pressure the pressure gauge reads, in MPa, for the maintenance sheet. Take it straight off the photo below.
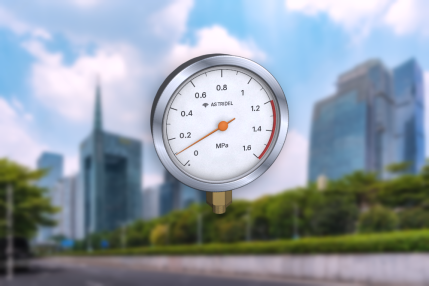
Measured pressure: 0.1 MPa
